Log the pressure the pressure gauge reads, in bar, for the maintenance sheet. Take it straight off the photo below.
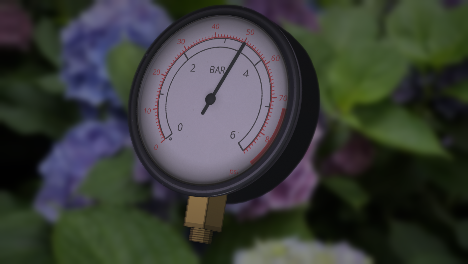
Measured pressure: 3.5 bar
